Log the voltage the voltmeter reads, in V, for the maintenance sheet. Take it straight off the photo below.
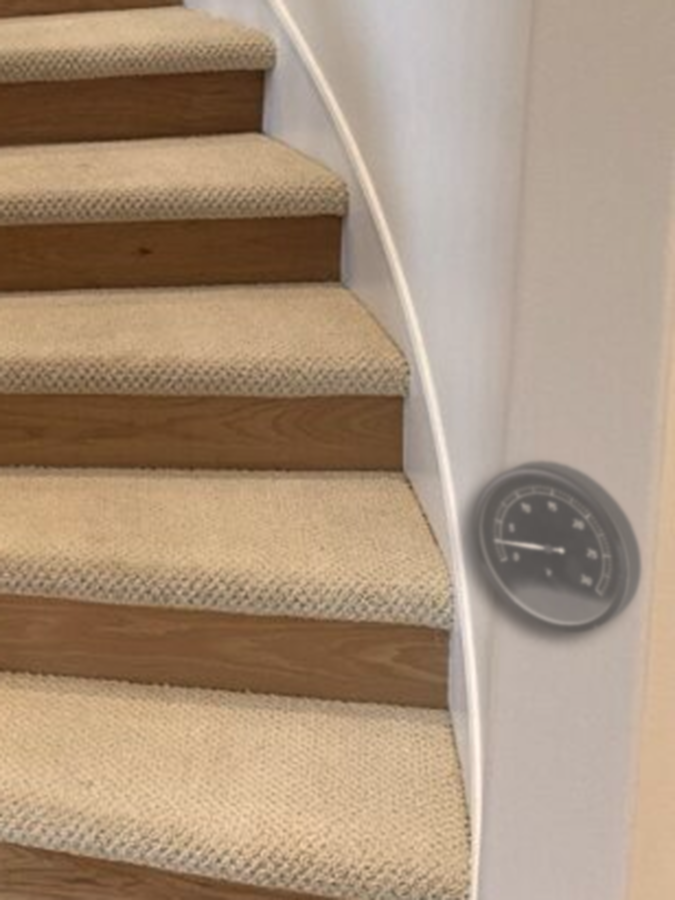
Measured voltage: 2.5 V
